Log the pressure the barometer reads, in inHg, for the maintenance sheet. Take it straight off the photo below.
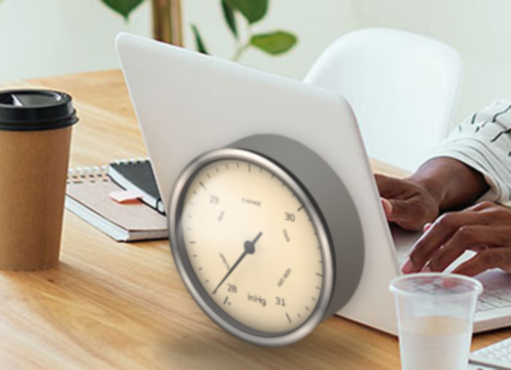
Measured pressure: 28.1 inHg
